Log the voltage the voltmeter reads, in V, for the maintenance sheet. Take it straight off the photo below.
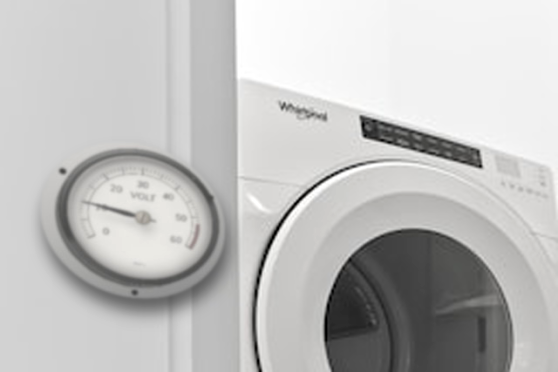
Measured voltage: 10 V
